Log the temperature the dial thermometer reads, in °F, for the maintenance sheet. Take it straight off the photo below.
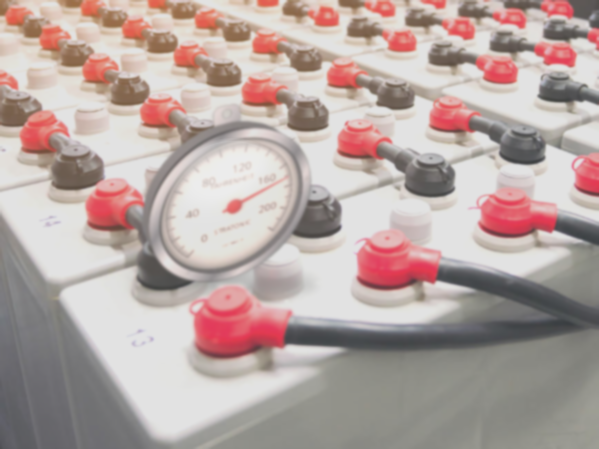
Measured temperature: 170 °F
